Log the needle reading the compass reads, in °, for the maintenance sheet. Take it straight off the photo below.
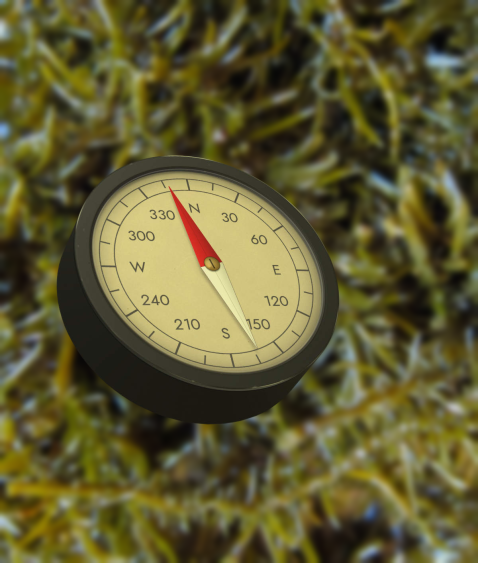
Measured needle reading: 345 °
